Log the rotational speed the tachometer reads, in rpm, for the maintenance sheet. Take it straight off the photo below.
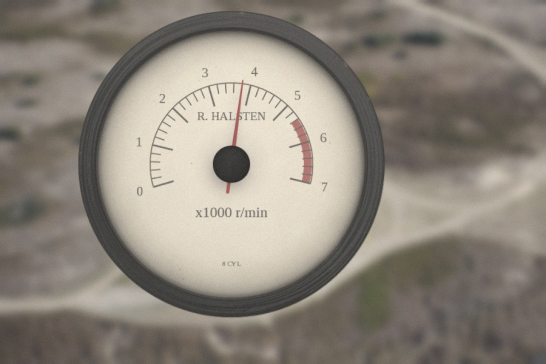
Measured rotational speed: 3800 rpm
